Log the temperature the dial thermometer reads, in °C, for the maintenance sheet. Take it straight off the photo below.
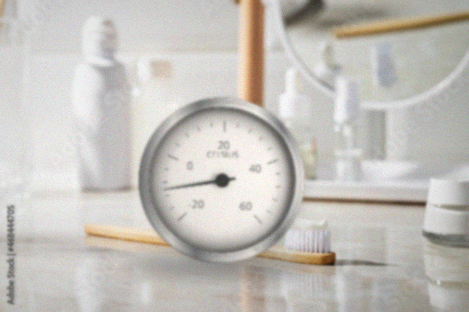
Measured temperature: -10 °C
